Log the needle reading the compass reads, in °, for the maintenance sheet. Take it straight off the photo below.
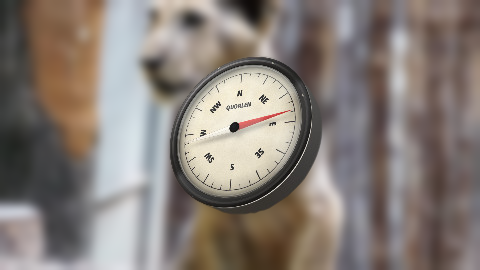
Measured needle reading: 80 °
